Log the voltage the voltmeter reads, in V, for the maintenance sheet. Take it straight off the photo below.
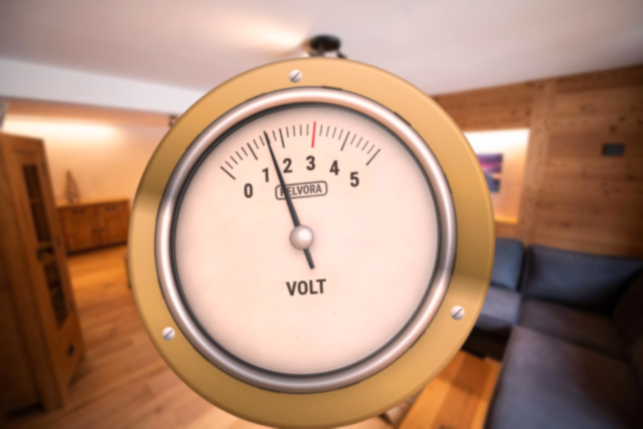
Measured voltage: 1.6 V
